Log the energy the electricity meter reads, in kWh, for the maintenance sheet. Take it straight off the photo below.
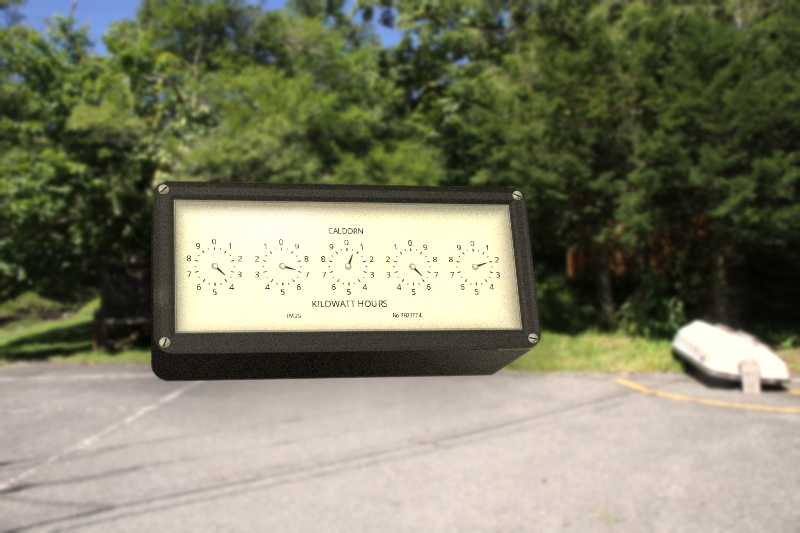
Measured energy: 37062 kWh
